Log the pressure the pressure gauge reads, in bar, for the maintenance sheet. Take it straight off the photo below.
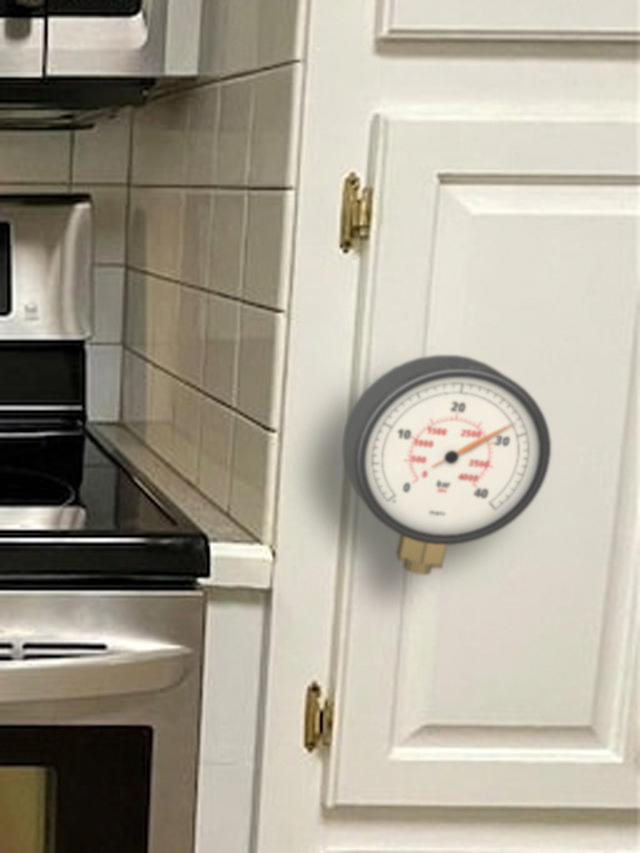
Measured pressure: 28 bar
